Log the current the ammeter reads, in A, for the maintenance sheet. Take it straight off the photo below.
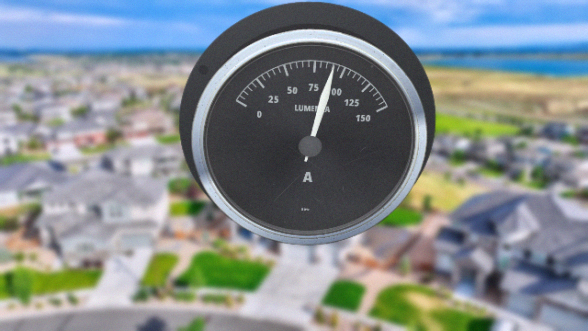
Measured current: 90 A
